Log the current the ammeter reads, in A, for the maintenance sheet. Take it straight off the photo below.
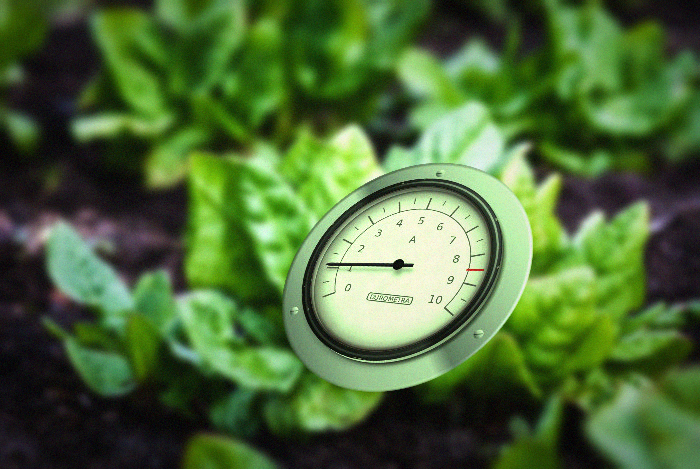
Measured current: 1 A
